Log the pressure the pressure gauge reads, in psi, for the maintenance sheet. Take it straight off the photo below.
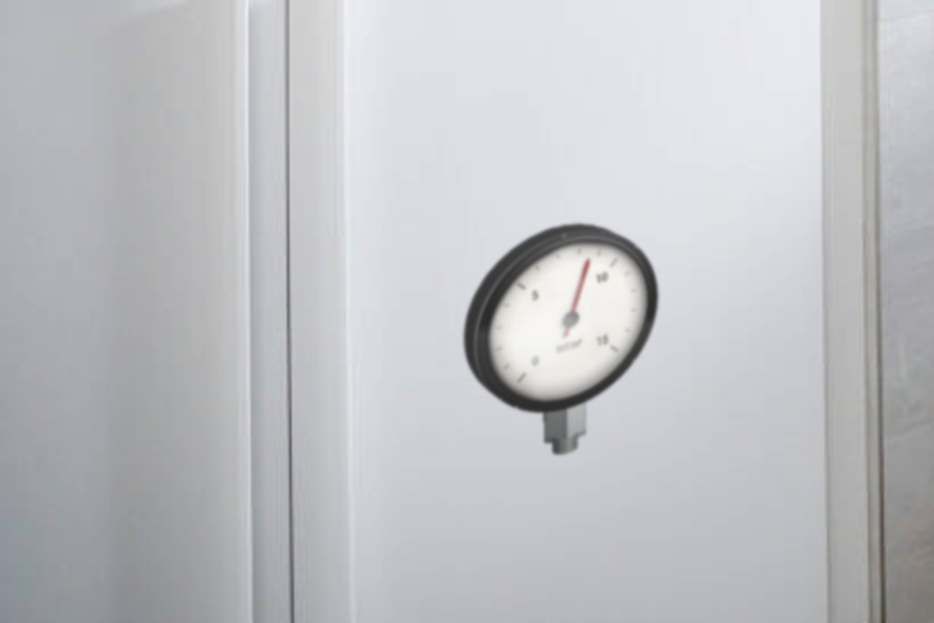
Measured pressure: 8.5 psi
